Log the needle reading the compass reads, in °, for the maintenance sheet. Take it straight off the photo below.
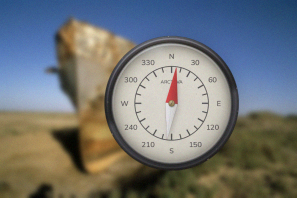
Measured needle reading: 7.5 °
